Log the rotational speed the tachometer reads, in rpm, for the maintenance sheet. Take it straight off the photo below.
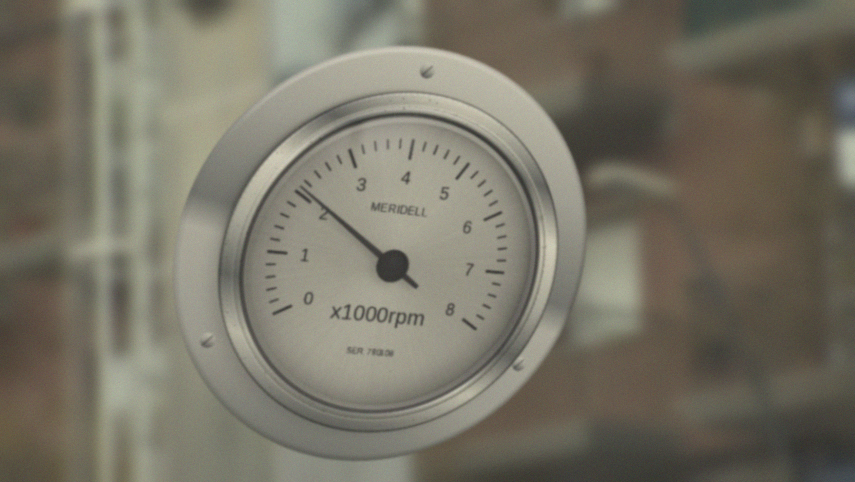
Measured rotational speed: 2100 rpm
